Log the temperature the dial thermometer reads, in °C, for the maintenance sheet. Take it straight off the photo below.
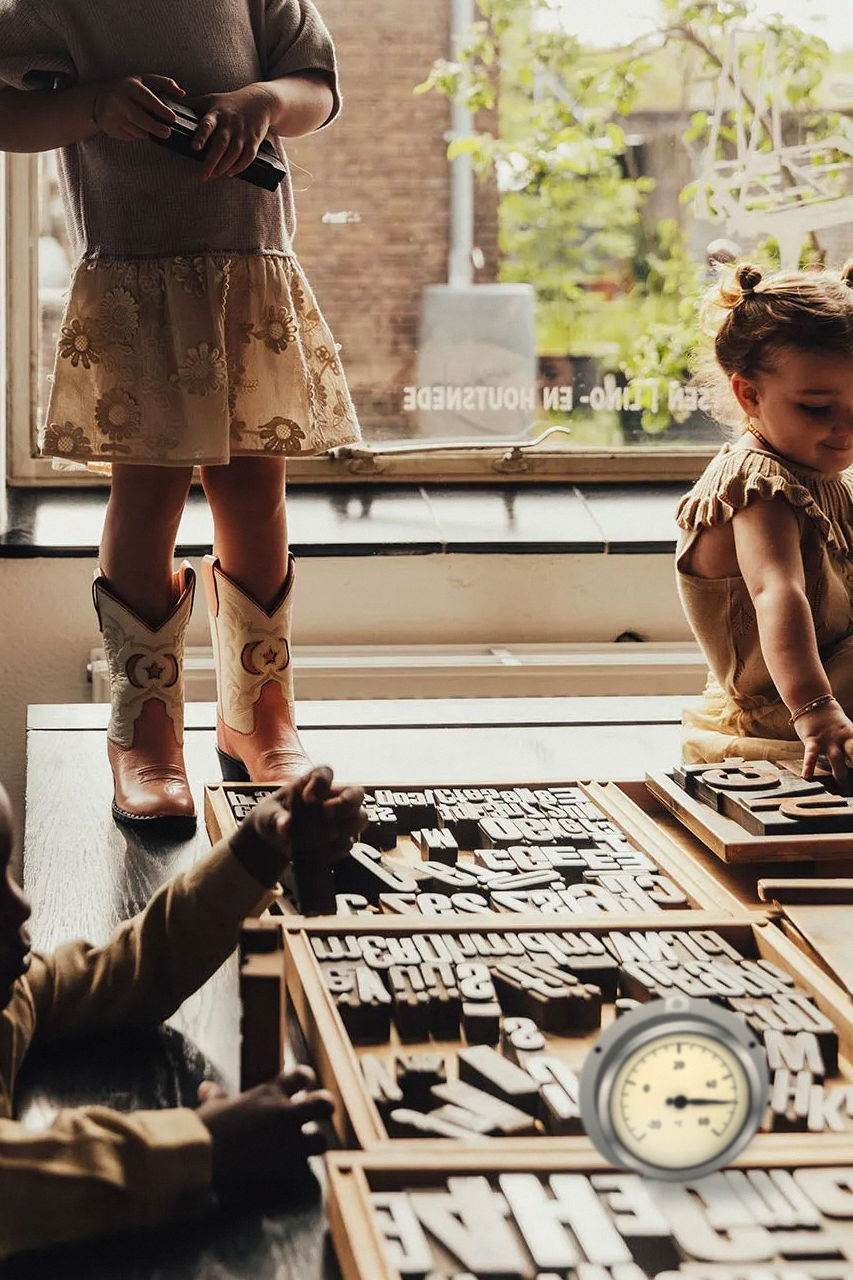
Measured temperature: 48 °C
